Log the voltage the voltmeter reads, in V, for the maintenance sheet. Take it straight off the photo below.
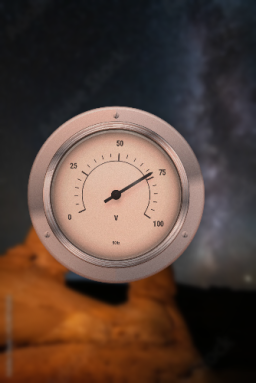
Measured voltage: 72.5 V
